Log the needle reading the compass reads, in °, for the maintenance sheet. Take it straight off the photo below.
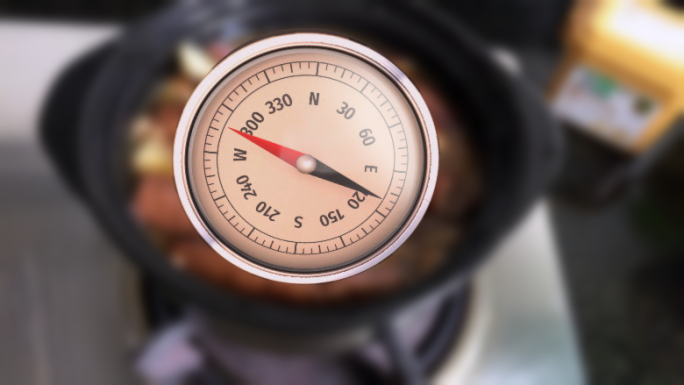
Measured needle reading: 290 °
